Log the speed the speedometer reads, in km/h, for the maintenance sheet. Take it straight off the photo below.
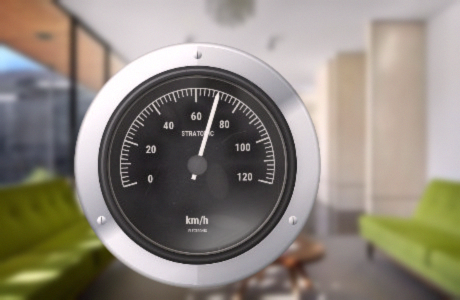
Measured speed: 70 km/h
